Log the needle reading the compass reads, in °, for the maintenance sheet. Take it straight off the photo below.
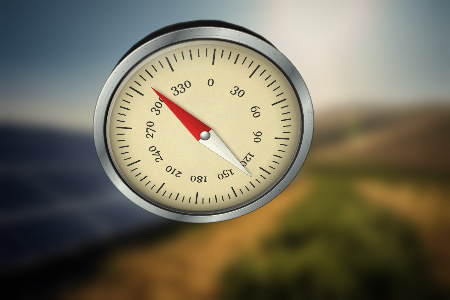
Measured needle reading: 310 °
